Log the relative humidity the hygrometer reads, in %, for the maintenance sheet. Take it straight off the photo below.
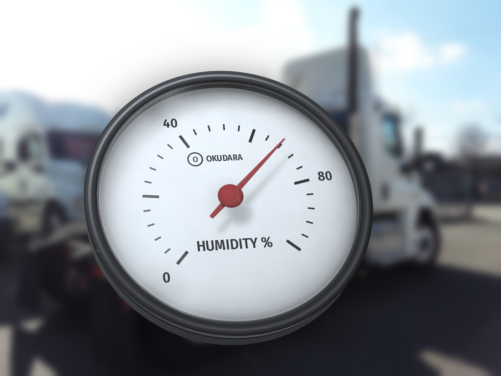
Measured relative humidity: 68 %
